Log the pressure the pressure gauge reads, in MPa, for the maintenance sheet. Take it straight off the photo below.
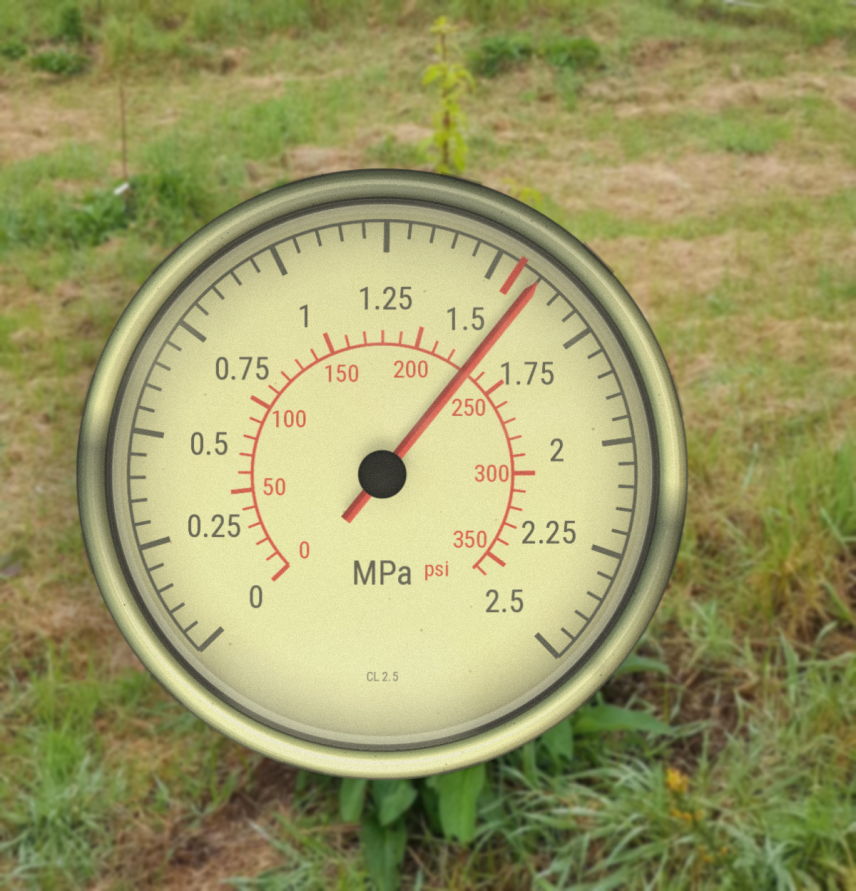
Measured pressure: 1.6 MPa
